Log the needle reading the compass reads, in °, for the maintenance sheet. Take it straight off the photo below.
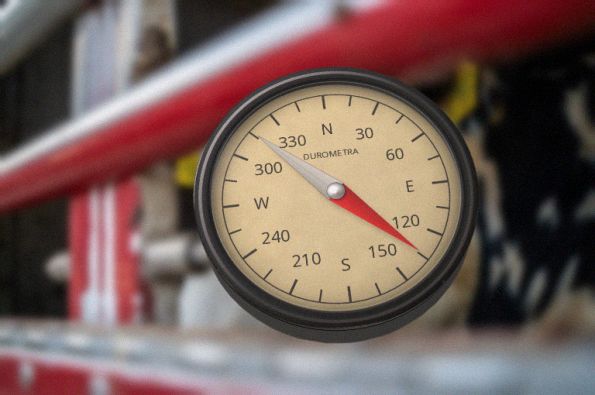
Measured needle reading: 135 °
